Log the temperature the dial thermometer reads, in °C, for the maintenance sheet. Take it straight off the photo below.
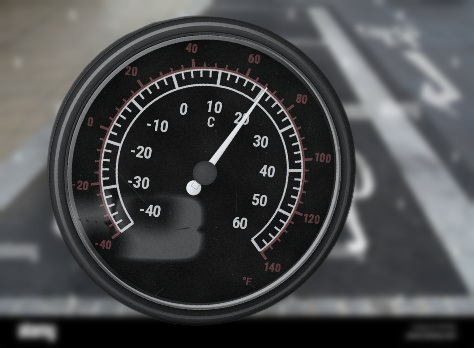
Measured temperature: 20 °C
